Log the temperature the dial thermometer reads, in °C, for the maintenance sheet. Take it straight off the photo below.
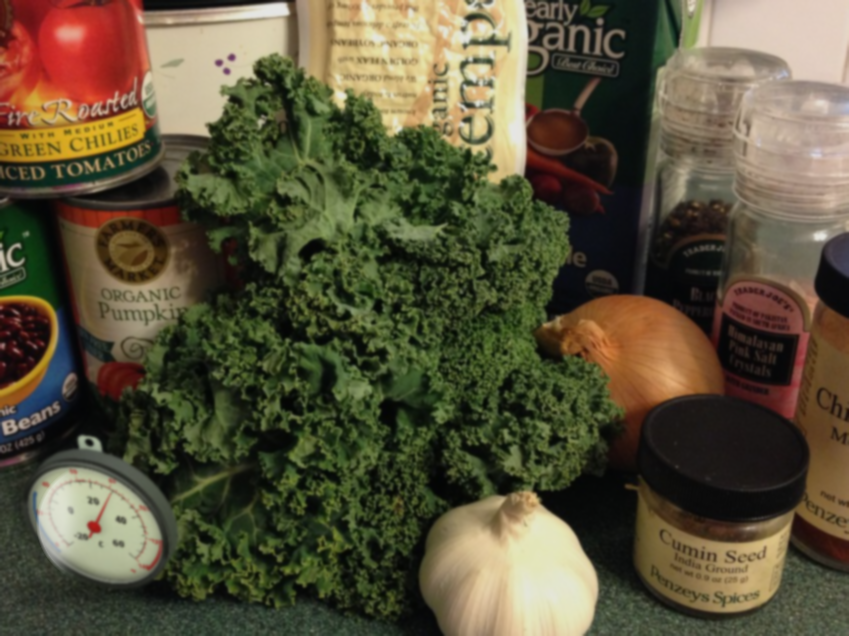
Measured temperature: 28 °C
